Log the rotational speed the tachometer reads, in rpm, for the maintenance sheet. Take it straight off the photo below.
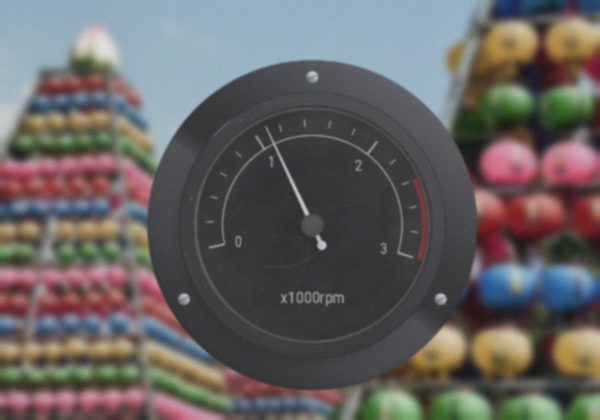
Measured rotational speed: 1100 rpm
